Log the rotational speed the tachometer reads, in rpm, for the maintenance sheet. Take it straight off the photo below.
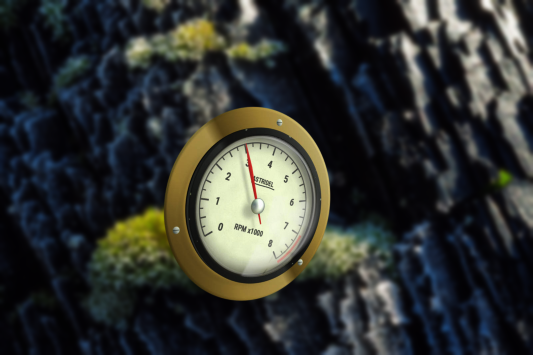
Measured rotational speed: 3000 rpm
